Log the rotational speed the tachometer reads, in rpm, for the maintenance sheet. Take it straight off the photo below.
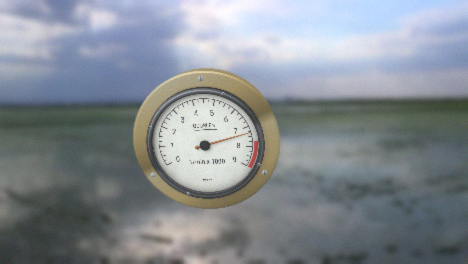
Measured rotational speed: 7250 rpm
